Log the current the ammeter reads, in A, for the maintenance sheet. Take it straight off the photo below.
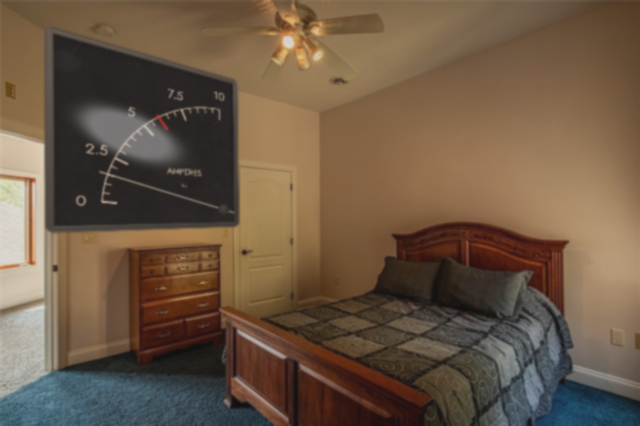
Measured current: 1.5 A
